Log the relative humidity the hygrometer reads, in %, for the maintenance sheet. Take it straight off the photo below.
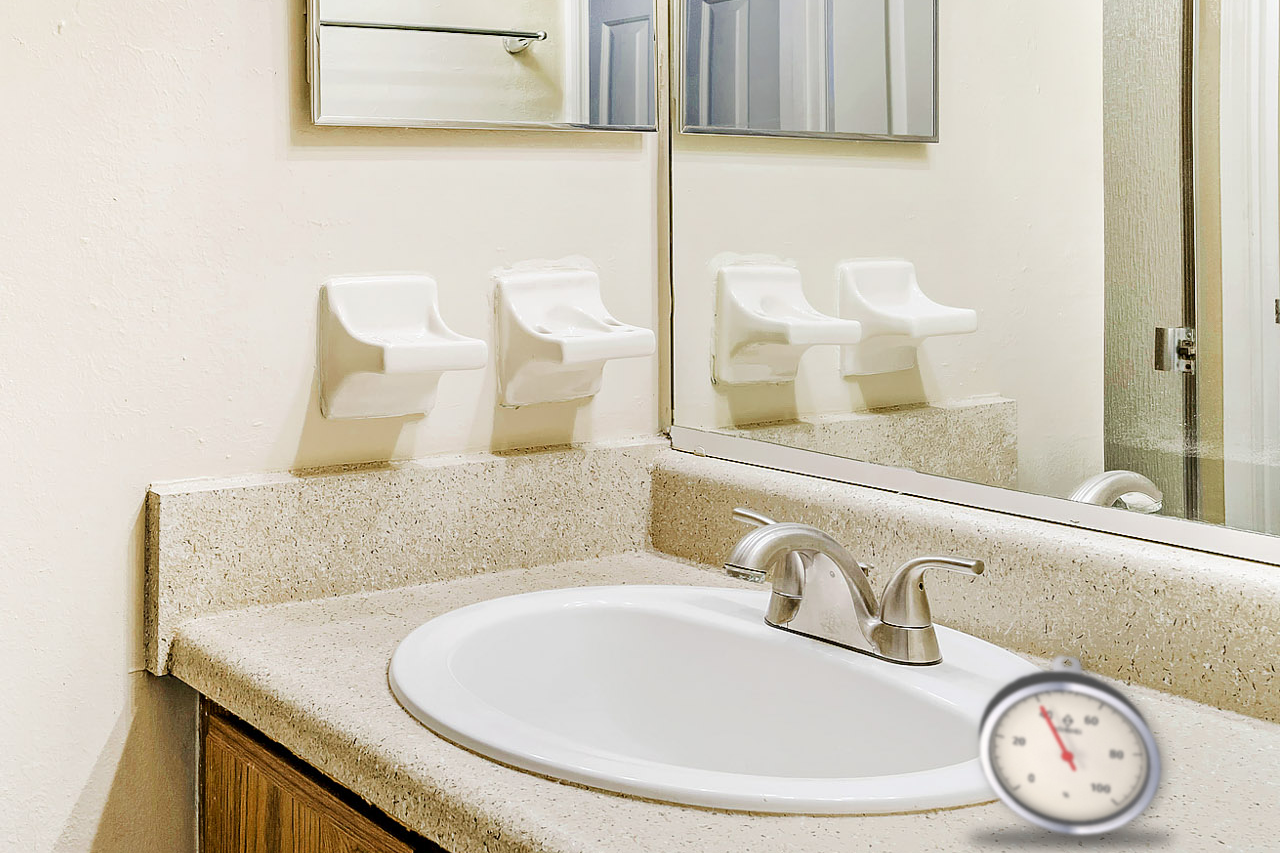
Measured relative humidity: 40 %
